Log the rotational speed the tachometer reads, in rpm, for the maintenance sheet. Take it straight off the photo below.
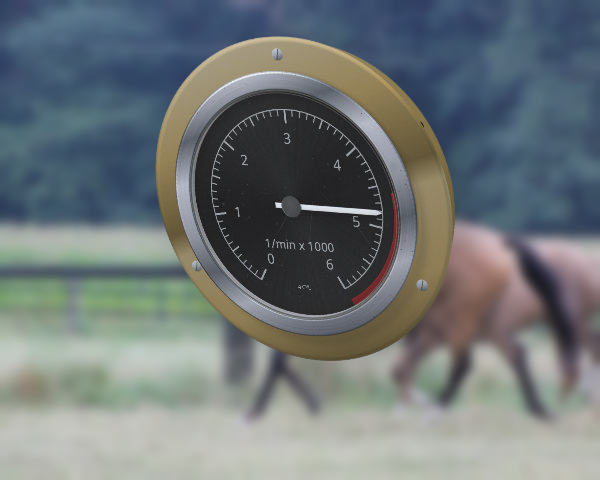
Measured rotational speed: 4800 rpm
